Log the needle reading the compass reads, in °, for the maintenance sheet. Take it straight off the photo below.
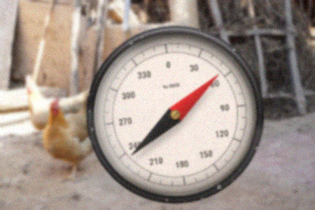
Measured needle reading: 55 °
